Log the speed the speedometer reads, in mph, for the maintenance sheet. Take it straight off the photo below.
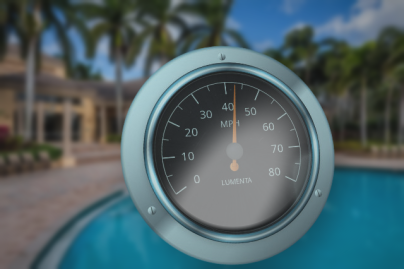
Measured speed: 42.5 mph
